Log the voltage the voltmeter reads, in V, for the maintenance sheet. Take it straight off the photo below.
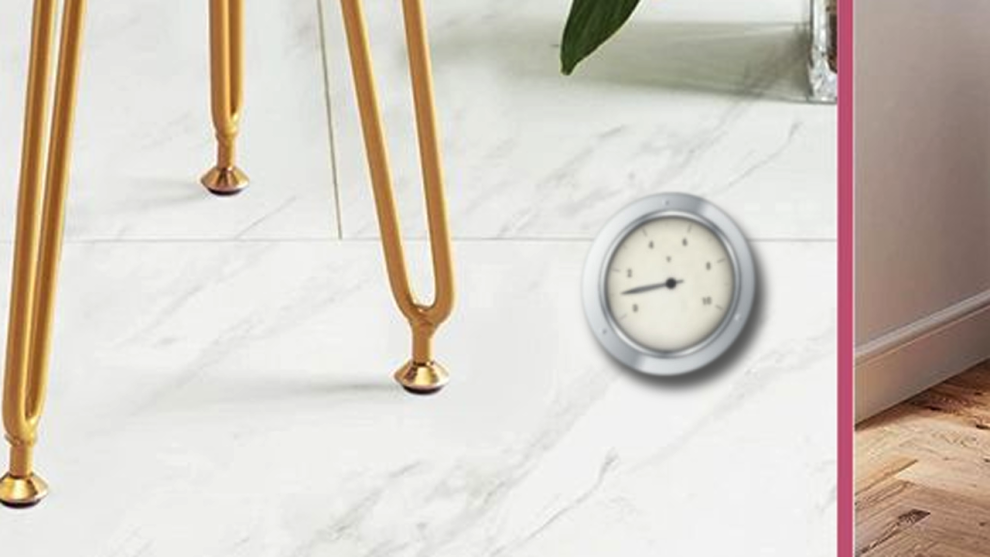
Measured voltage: 1 V
